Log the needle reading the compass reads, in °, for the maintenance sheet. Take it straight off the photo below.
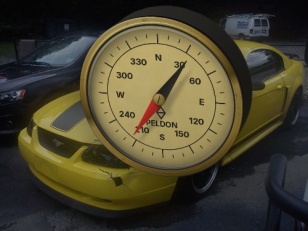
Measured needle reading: 215 °
